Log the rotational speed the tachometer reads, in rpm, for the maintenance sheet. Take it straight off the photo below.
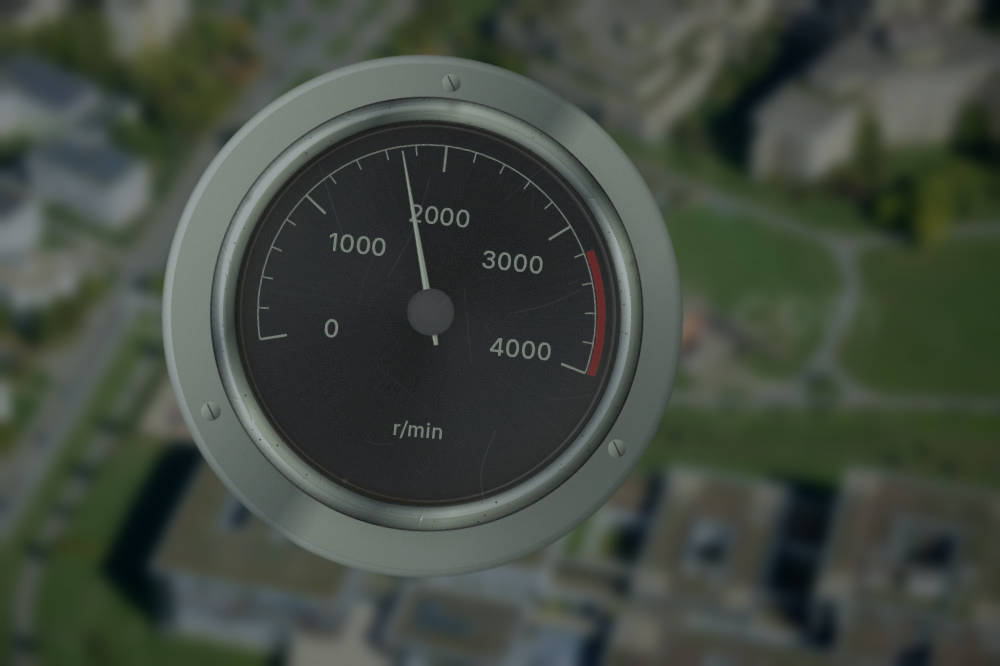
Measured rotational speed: 1700 rpm
